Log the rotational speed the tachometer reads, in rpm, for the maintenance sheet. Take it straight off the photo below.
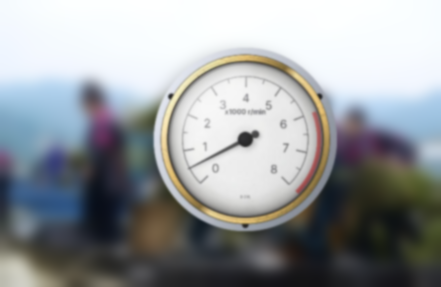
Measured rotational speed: 500 rpm
